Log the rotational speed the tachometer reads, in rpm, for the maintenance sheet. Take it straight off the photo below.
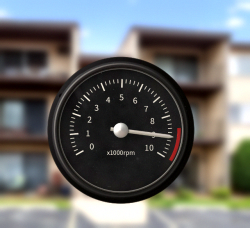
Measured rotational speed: 9000 rpm
